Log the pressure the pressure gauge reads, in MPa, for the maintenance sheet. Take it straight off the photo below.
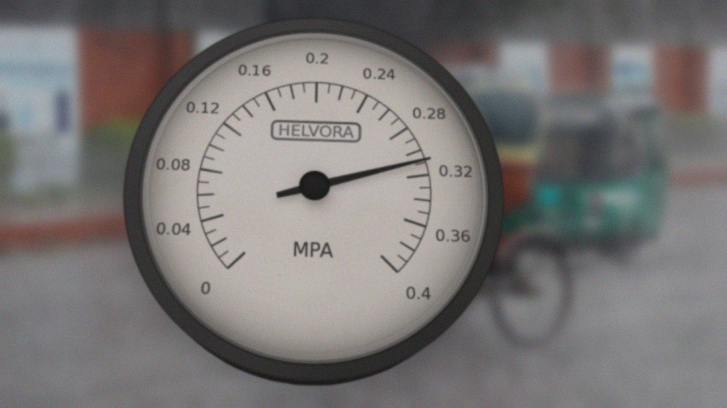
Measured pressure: 0.31 MPa
